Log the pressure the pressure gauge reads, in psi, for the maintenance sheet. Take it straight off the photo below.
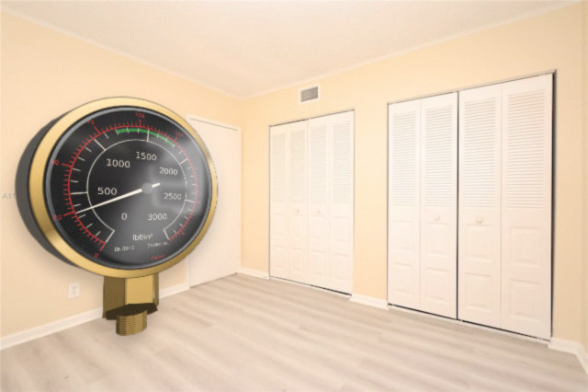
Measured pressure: 350 psi
